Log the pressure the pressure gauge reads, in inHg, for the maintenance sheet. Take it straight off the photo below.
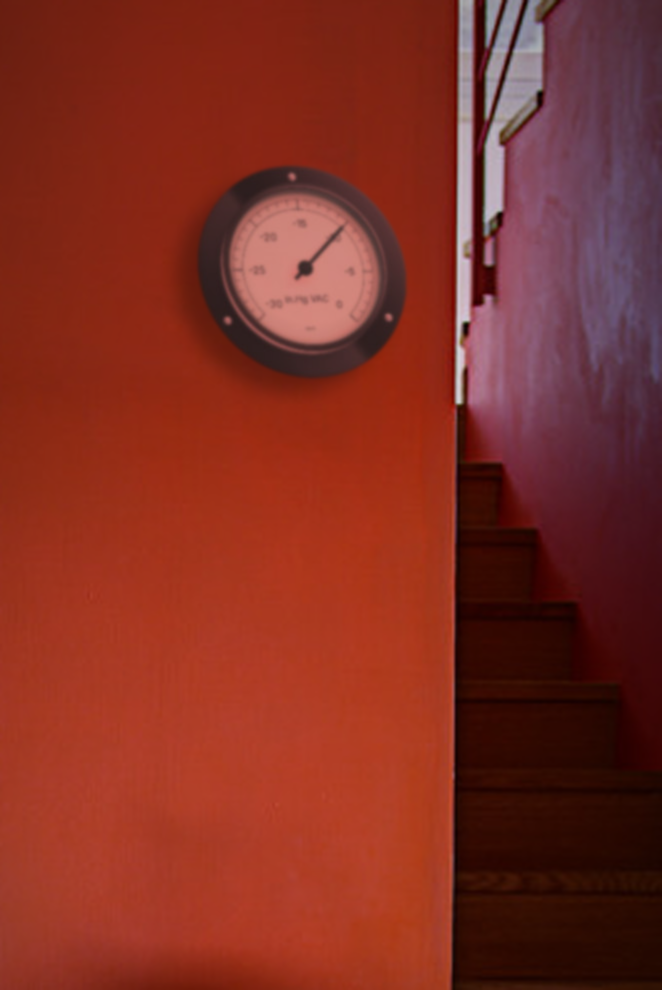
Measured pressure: -10 inHg
